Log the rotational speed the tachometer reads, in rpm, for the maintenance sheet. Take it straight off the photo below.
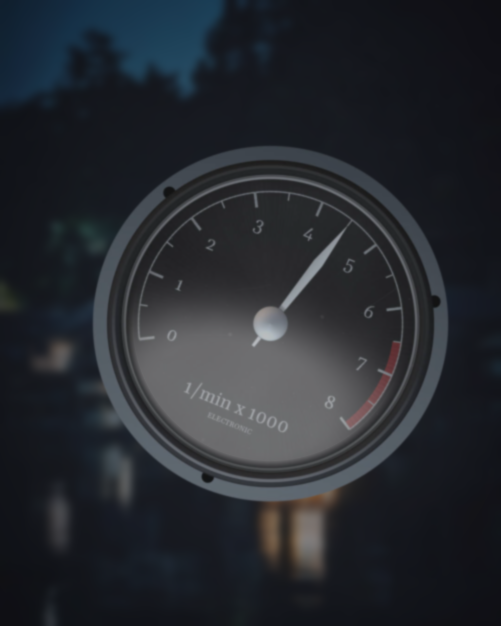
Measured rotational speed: 4500 rpm
